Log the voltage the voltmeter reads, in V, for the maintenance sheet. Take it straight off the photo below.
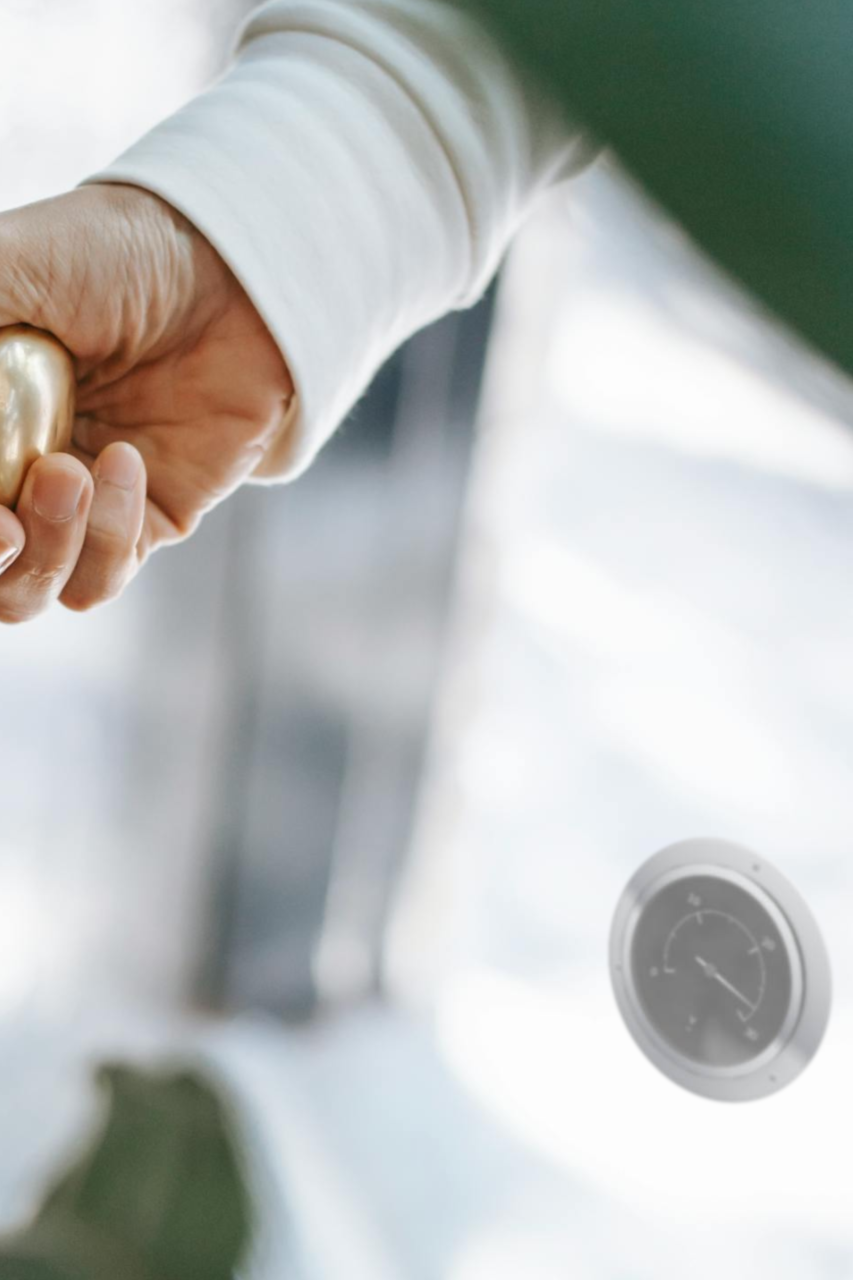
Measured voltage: 27.5 V
